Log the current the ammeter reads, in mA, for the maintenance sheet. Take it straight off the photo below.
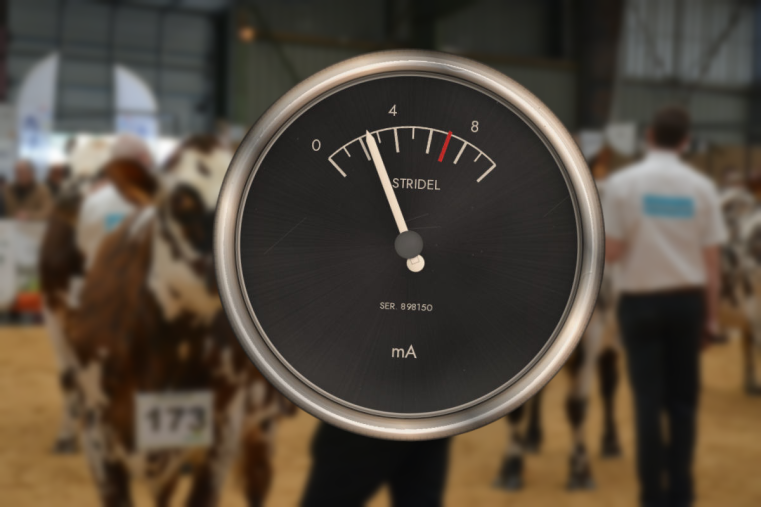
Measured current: 2.5 mA
